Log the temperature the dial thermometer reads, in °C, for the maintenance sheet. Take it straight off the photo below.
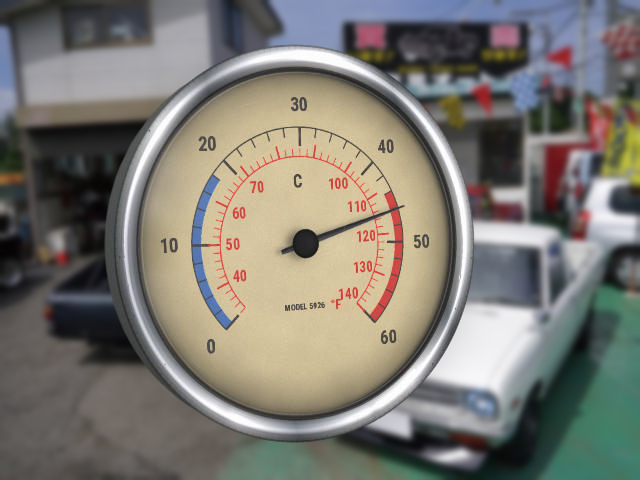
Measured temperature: 46 °C
